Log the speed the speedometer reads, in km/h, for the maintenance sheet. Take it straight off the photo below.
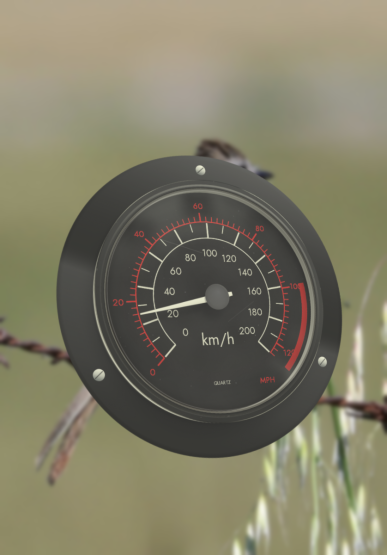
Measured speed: 25 km/h
